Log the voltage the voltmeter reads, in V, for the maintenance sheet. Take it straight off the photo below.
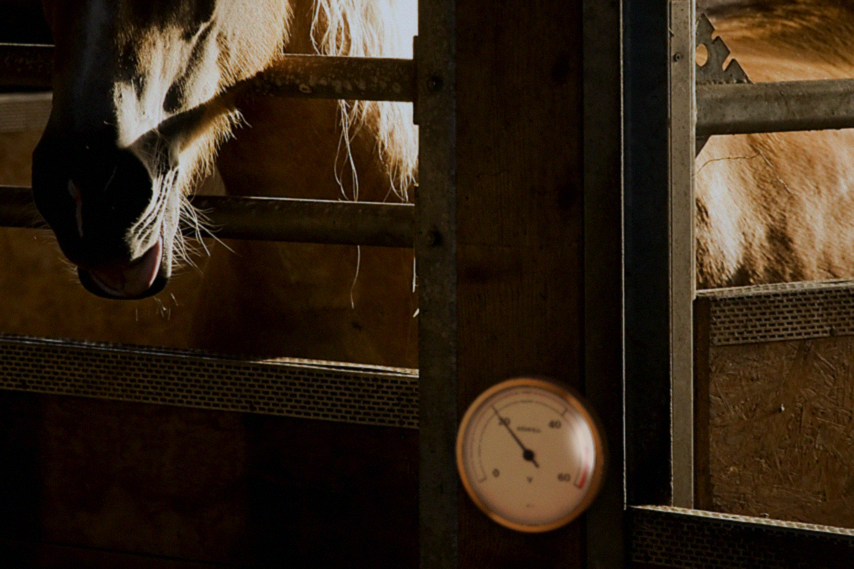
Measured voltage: 20 V
